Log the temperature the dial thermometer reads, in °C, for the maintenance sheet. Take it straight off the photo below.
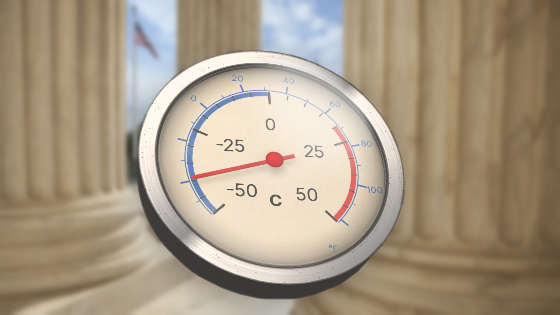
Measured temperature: -40 °C
